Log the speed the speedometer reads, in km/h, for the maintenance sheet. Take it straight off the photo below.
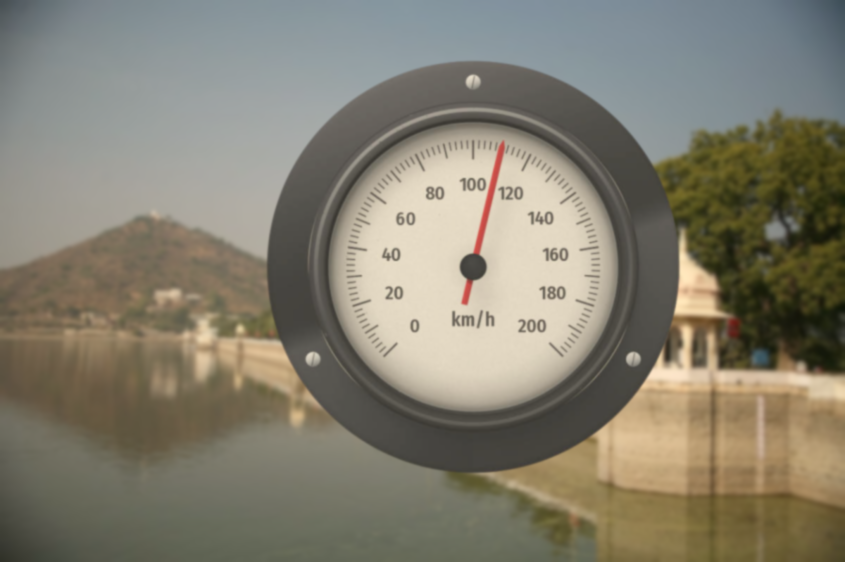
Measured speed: 110 km/h
